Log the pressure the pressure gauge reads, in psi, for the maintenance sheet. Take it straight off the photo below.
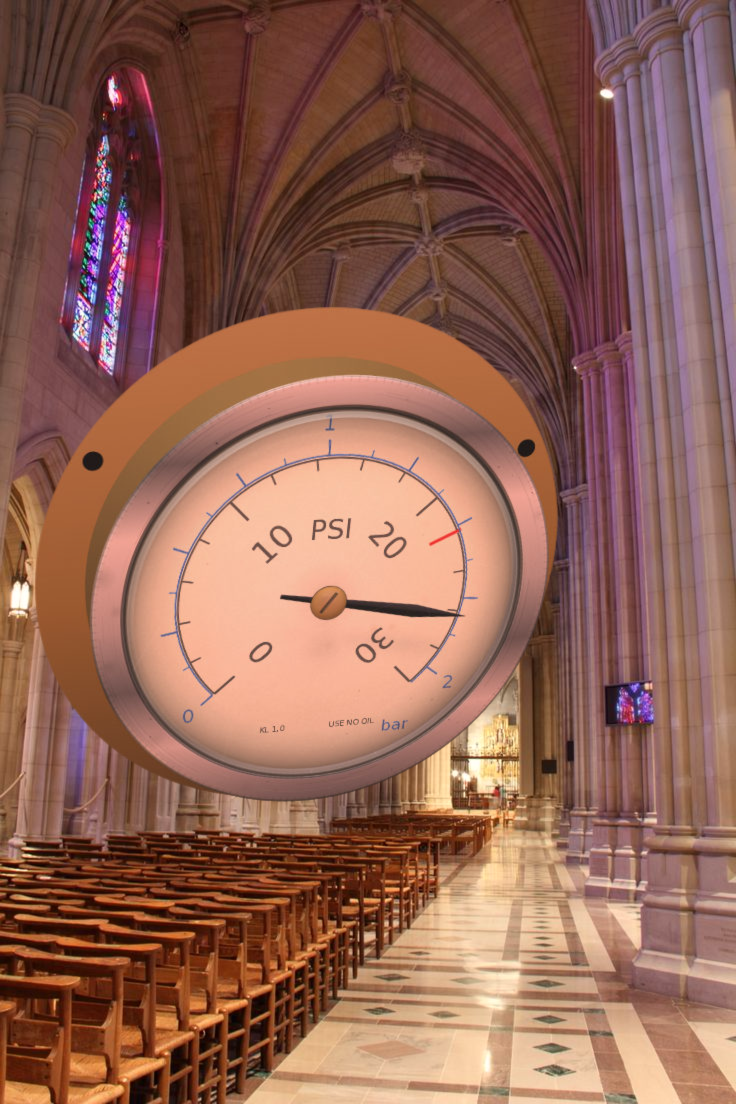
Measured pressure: 26 psi
